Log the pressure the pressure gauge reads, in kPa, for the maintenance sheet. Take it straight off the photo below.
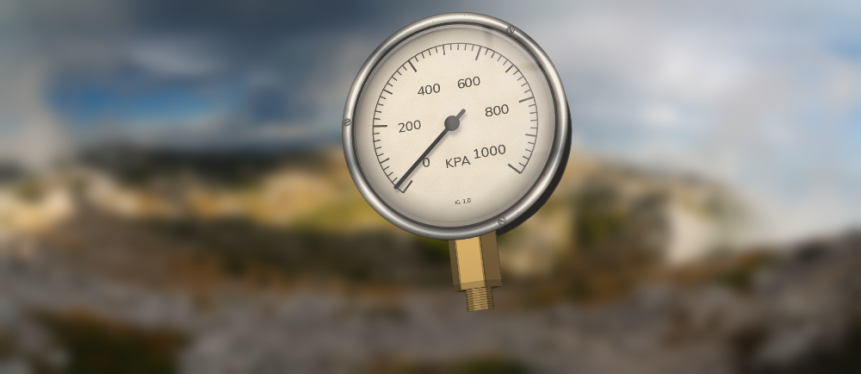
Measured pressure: 20 kPa
